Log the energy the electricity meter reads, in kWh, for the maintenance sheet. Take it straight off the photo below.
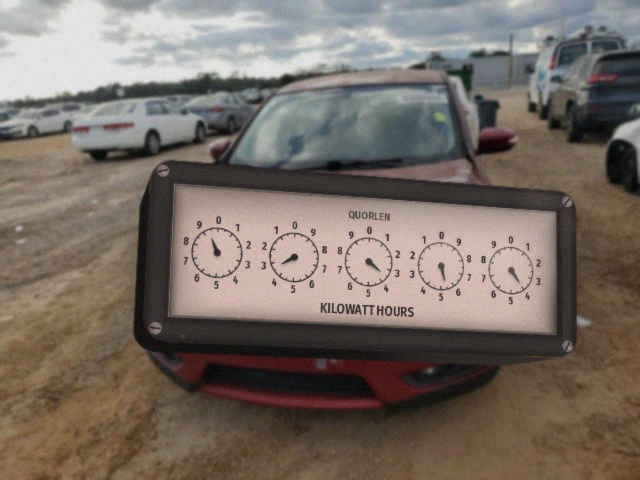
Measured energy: 93354 kWh
